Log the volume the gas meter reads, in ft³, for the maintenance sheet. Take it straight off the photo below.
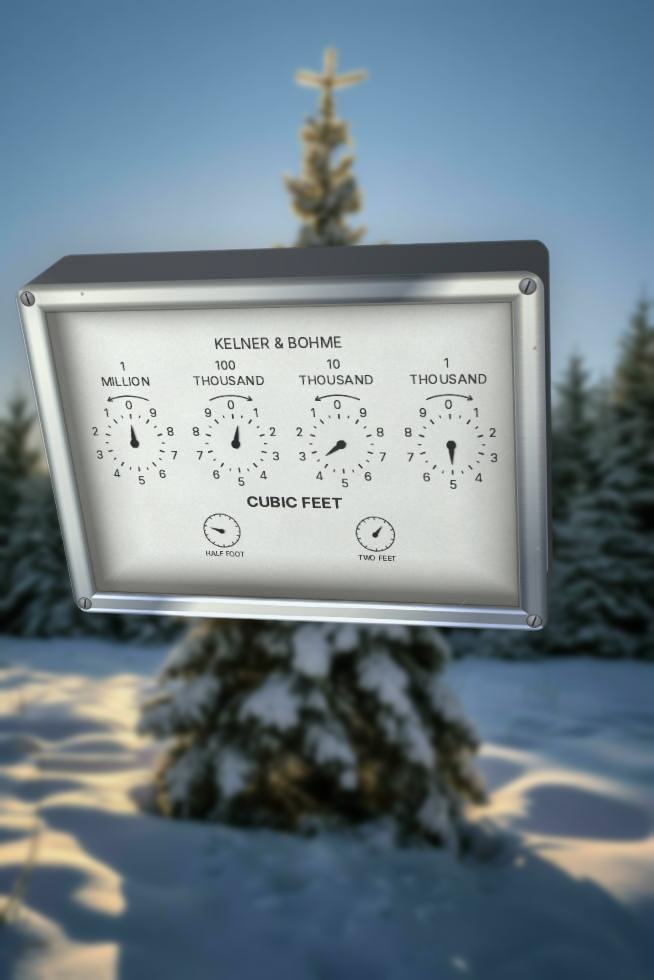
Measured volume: 3500 ft³
